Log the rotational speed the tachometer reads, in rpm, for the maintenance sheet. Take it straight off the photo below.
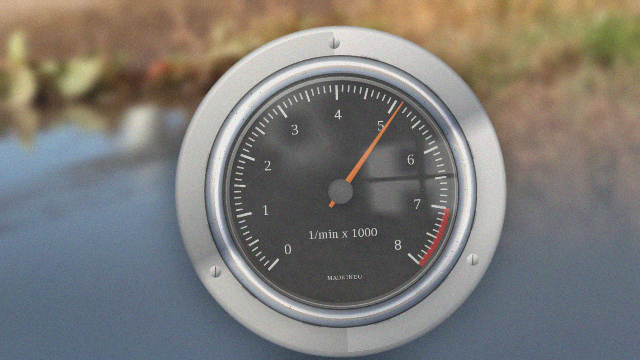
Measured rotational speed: 5100 rpm
